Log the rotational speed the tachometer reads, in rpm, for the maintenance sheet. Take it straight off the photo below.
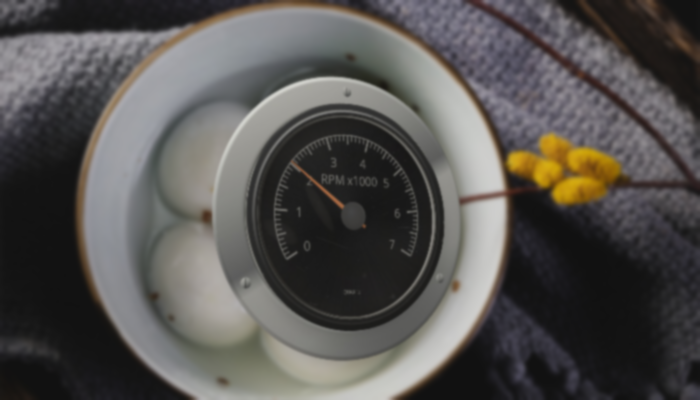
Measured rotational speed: 2000 rpm
